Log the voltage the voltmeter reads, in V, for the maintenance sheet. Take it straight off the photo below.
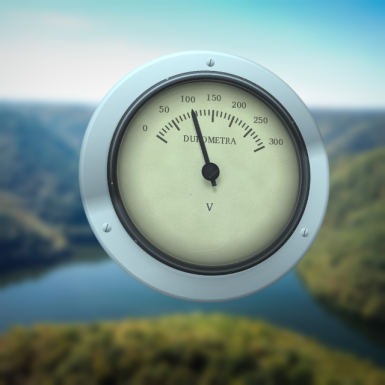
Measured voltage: 100 V
